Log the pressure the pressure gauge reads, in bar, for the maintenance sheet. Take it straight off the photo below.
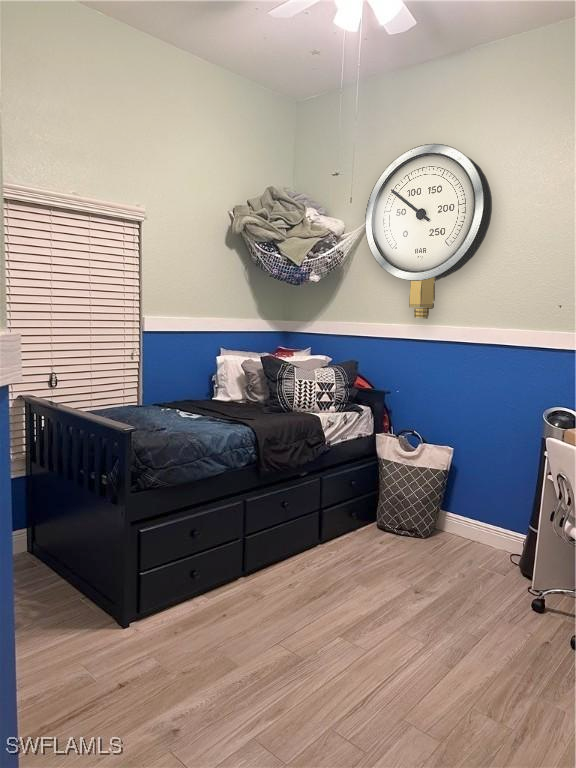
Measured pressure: 75 bar
